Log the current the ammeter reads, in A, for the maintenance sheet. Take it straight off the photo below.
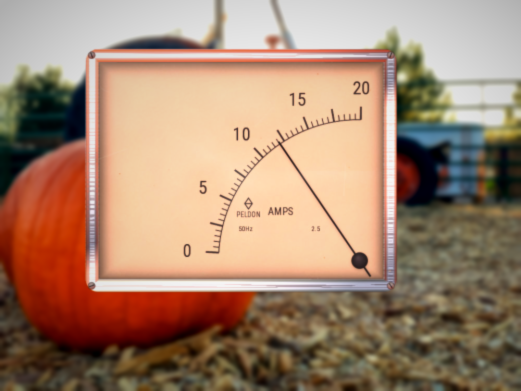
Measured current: 12 A
